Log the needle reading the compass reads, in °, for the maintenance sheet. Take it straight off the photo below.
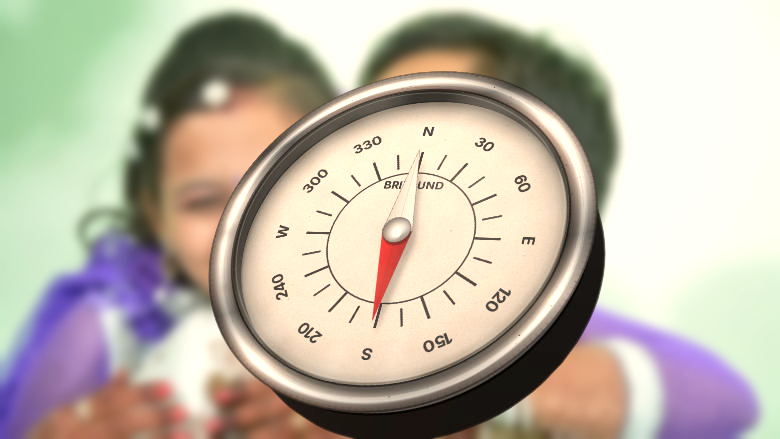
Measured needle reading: 180 °
